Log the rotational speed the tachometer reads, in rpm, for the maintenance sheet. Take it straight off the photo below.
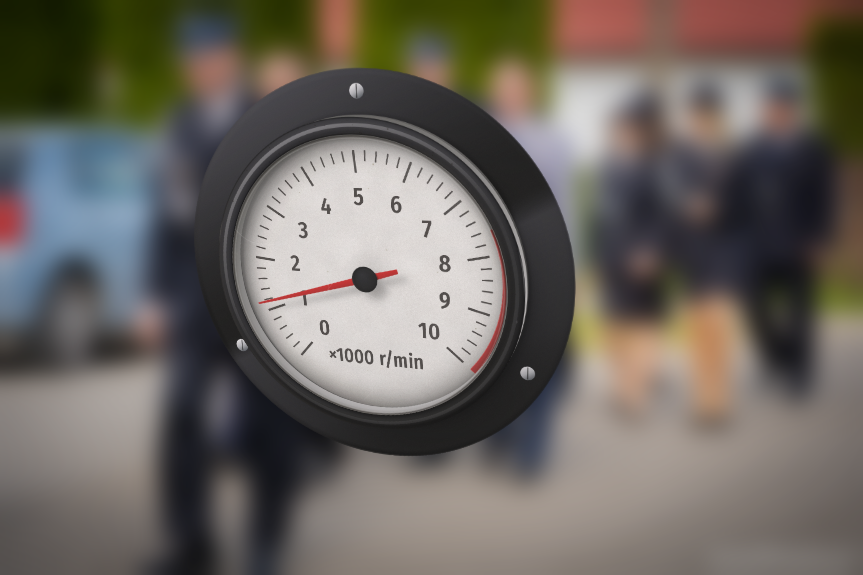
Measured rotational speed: 1200 rpm
